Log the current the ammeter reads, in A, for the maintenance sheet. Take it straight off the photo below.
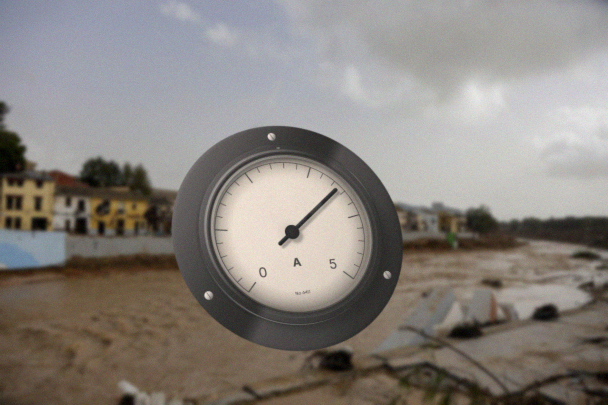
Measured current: 3.5 A
